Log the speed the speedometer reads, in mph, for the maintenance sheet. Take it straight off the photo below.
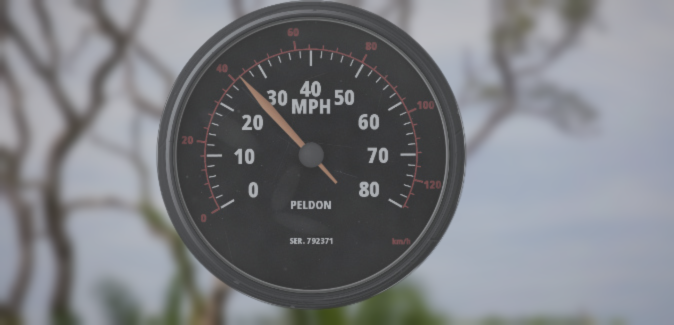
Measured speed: 26 mph
